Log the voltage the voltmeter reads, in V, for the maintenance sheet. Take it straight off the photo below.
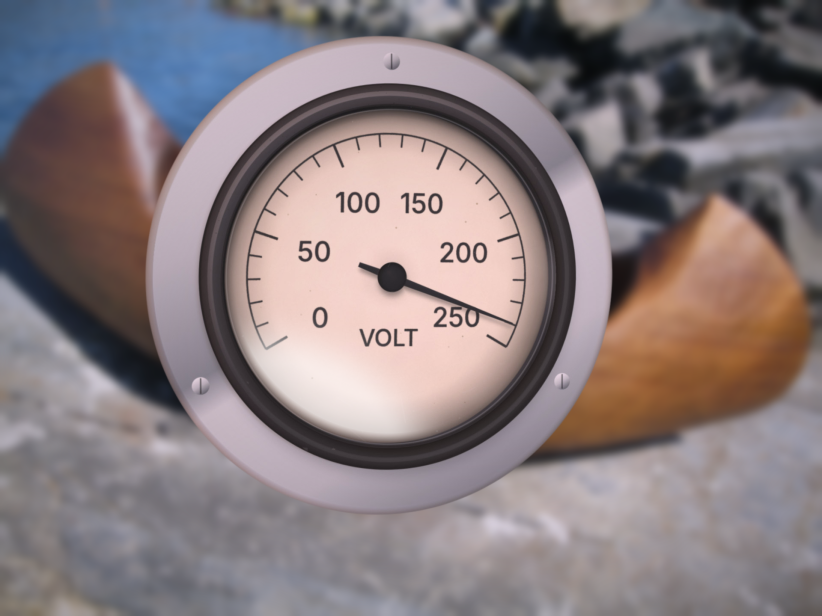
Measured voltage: 240 V
